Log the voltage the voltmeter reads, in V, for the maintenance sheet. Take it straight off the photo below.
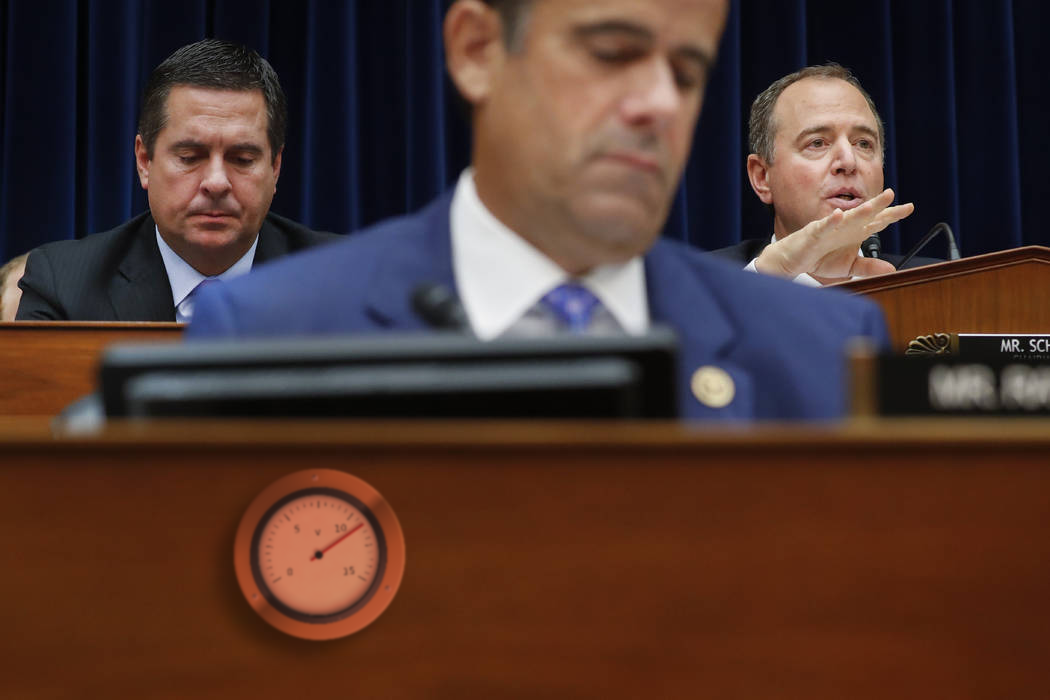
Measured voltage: 11 V
